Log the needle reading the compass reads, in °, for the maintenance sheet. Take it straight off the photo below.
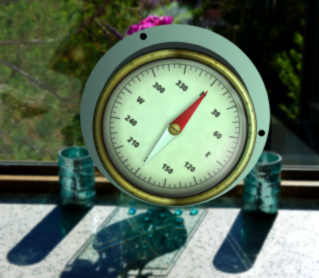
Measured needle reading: 0 °
